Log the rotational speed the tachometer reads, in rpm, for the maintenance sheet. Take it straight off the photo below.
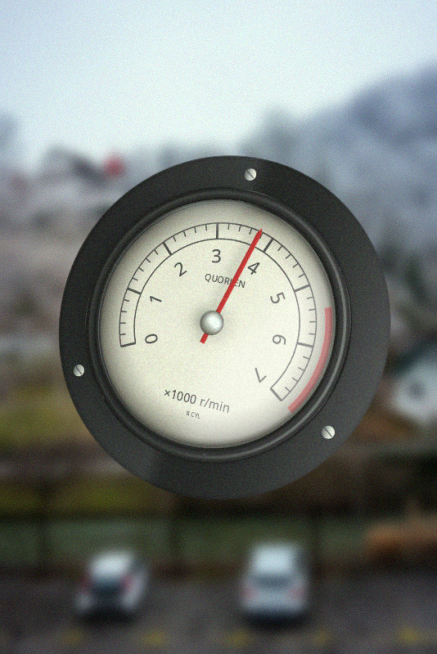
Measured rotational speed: 3800 rpm
